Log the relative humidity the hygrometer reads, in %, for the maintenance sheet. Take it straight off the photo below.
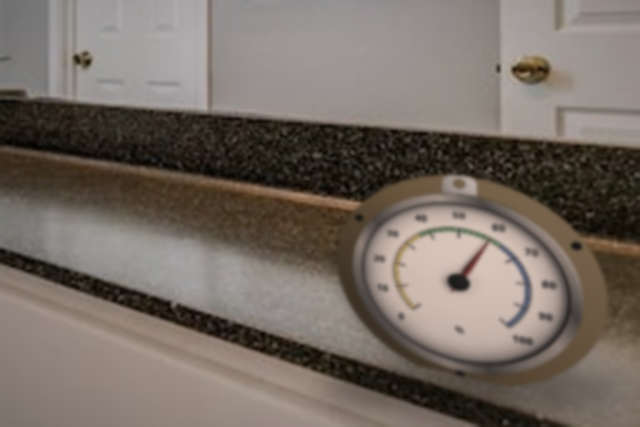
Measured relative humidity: 60 %
